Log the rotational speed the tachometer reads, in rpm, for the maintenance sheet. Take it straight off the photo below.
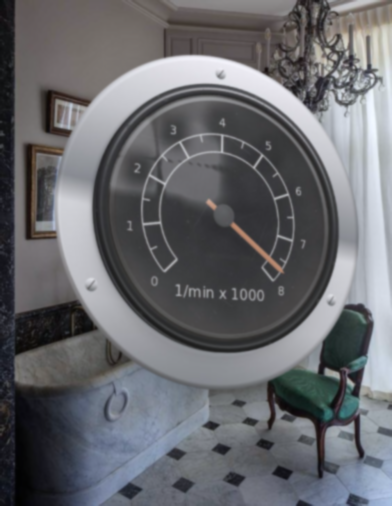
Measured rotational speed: 7750 rpm
